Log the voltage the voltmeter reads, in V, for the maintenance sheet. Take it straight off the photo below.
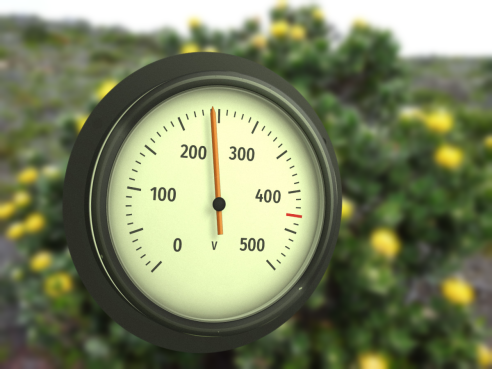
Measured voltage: 240 V
